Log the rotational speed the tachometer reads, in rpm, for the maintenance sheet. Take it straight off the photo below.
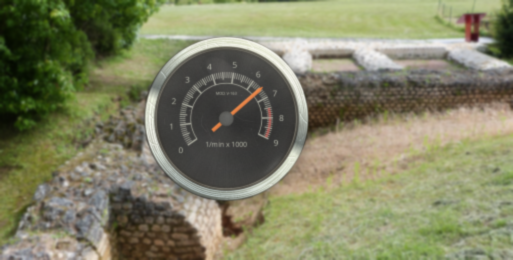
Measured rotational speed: 6500 rpm
